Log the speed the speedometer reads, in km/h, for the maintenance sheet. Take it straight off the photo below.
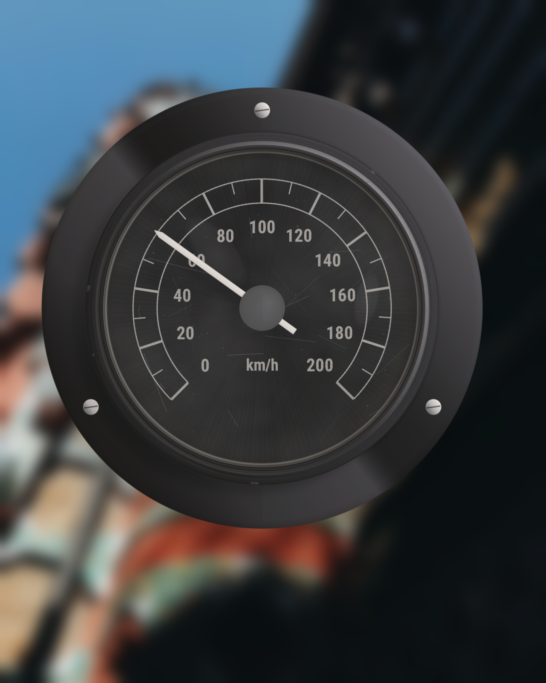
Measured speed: 60 km/h
